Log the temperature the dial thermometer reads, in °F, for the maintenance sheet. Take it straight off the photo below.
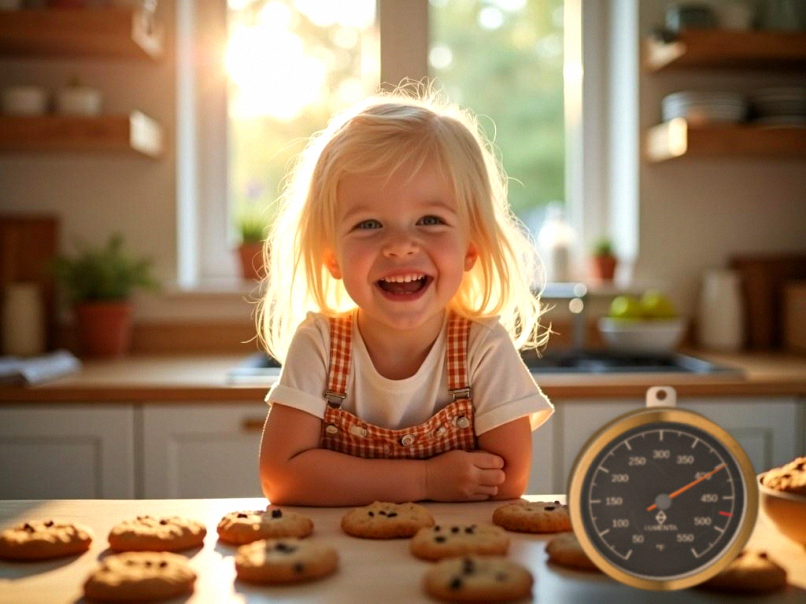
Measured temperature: 400 °F
